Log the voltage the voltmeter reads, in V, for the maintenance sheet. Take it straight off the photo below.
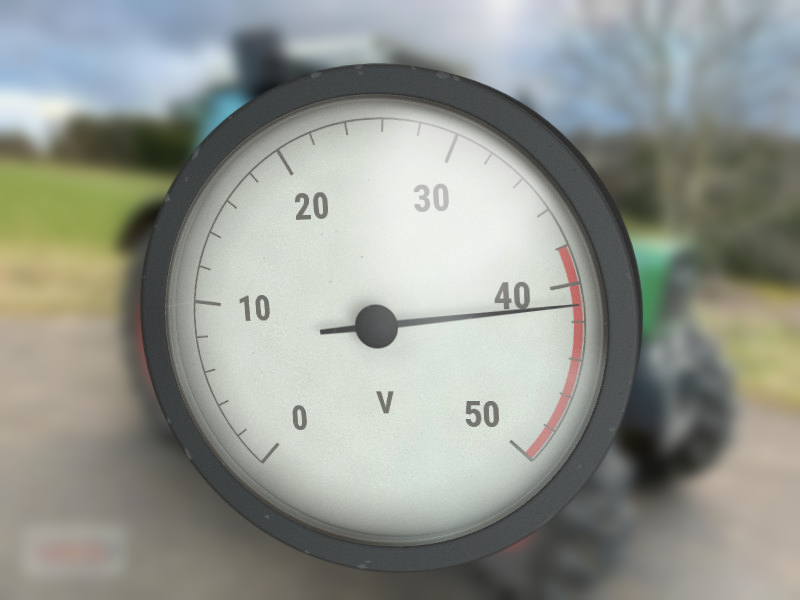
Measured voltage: 41 V
